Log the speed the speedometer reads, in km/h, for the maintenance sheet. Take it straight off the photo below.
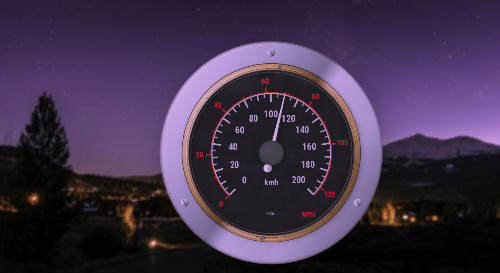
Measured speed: 110 km/h
